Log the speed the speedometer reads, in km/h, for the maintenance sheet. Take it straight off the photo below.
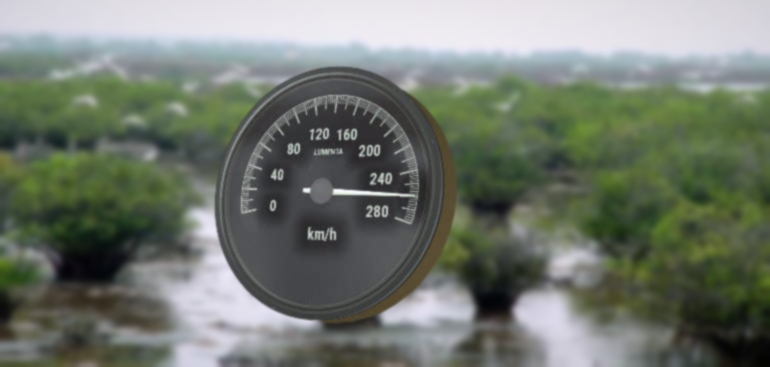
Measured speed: 260 km/h
